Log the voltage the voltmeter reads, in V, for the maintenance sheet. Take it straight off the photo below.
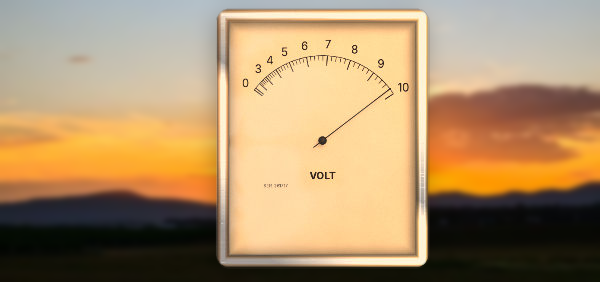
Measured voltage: 9.8 V
